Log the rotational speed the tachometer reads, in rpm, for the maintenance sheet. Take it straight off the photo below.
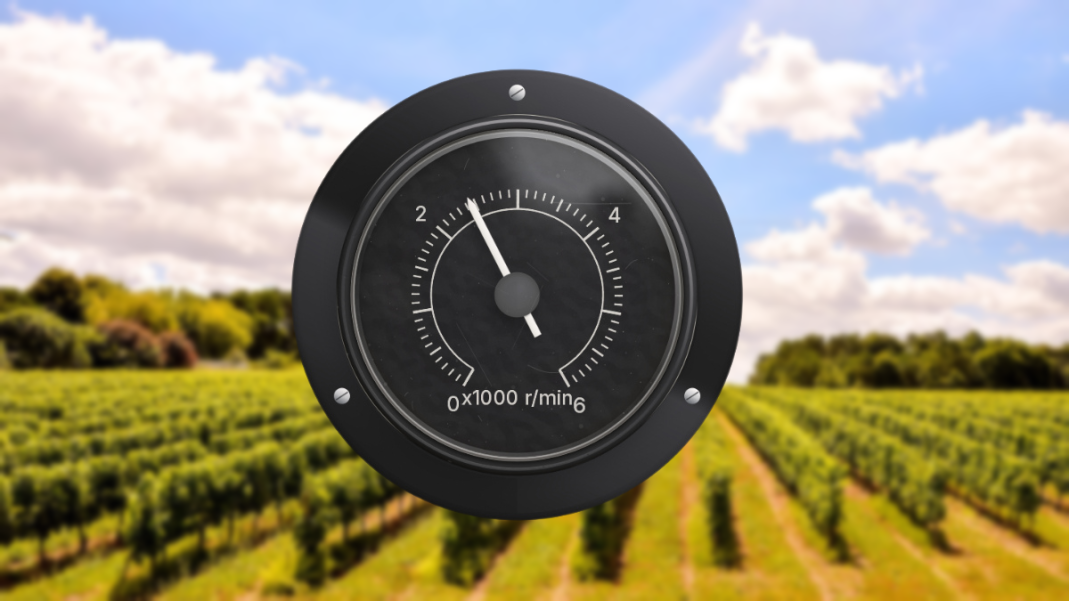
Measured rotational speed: 2450 rpm
